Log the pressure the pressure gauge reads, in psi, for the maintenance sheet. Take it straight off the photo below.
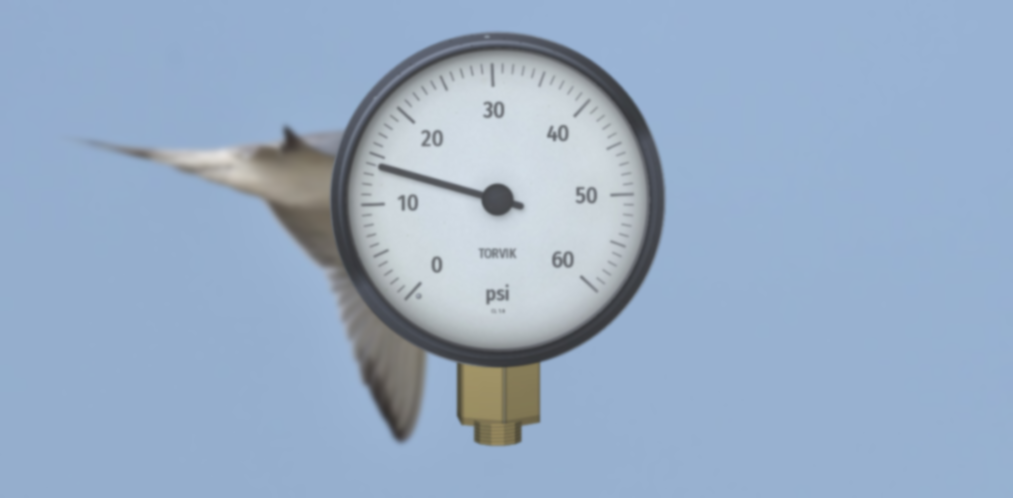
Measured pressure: 14 psi
